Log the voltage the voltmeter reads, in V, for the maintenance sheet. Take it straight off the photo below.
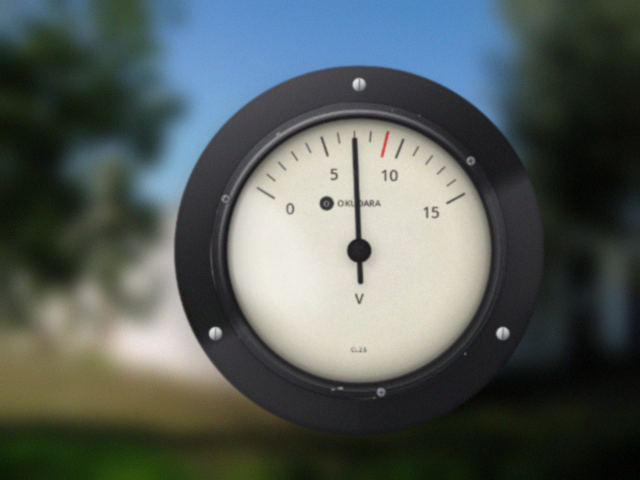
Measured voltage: 7 V
